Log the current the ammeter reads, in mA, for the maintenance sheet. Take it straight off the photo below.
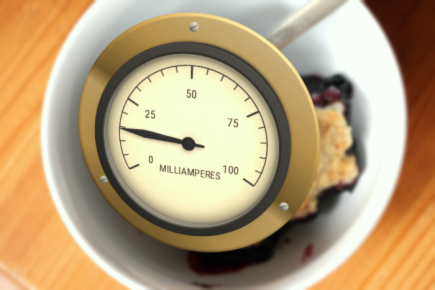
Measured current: 15 mA
